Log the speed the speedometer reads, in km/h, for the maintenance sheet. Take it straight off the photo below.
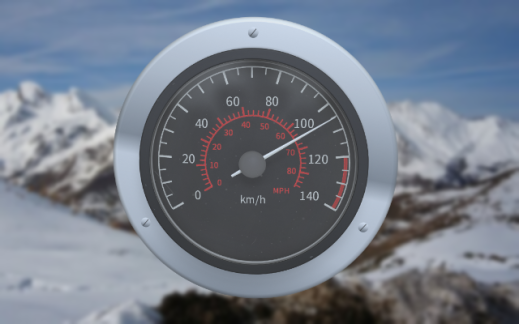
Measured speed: 105 km/h
